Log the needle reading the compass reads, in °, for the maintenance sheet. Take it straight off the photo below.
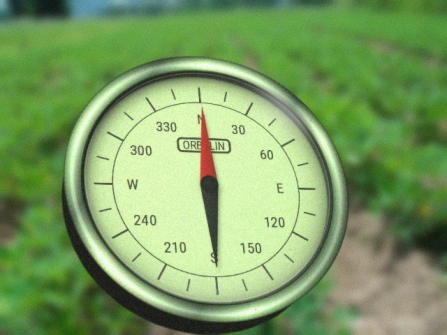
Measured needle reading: 0 °
